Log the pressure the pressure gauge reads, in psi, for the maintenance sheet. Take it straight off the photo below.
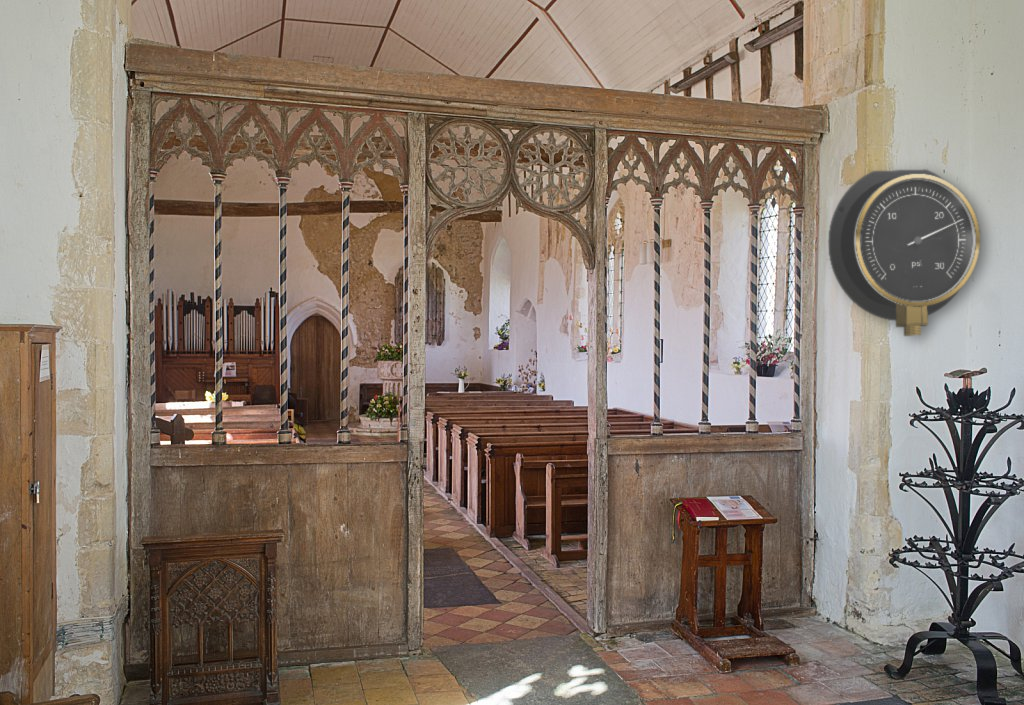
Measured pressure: 22.5 psi
